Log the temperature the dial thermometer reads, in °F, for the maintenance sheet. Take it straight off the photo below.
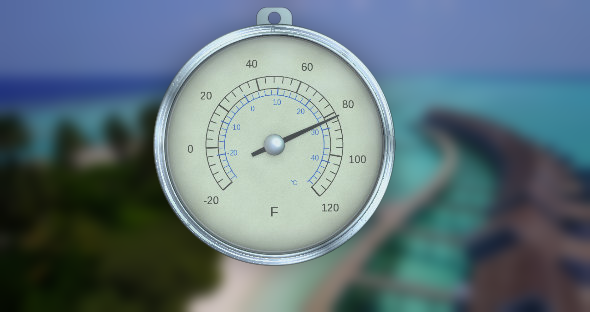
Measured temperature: 82 °F
